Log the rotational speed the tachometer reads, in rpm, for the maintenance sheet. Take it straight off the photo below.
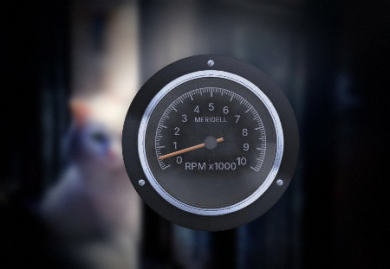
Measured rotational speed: 500 rpm
